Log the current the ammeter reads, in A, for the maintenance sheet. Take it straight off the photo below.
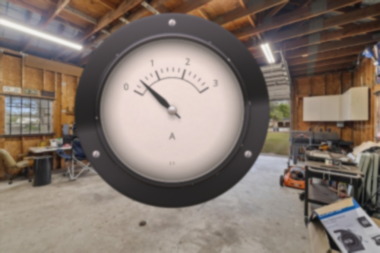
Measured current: 0.4 A
